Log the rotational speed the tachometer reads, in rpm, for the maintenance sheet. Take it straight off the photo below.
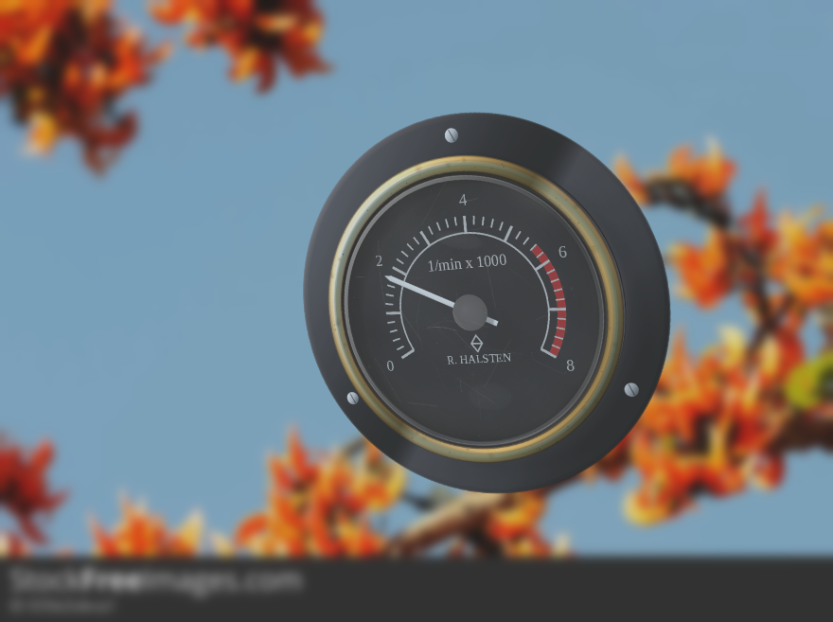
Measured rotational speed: 1800 rpm
